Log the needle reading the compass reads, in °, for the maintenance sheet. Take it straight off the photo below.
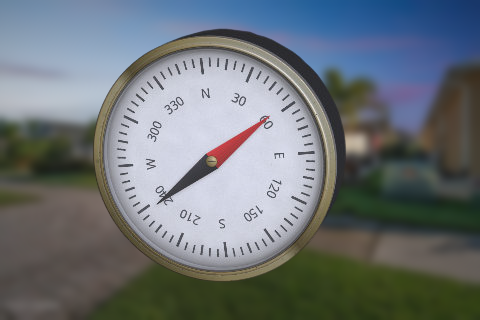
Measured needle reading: 57.5 °
